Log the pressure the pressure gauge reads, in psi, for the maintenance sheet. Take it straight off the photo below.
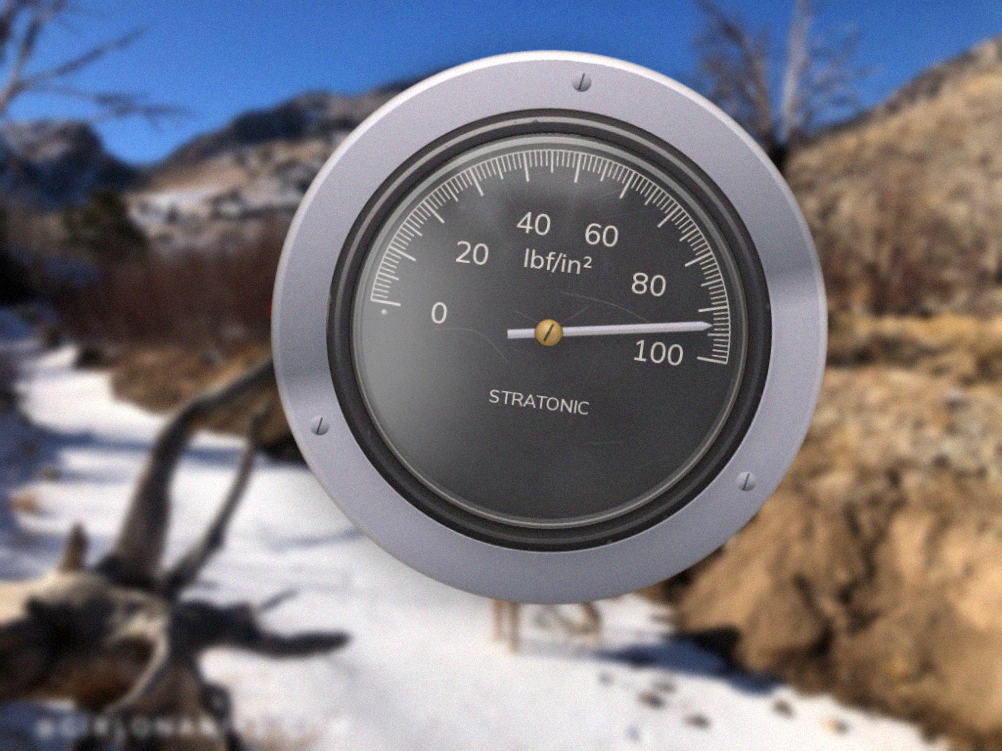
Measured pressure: 93 psi
